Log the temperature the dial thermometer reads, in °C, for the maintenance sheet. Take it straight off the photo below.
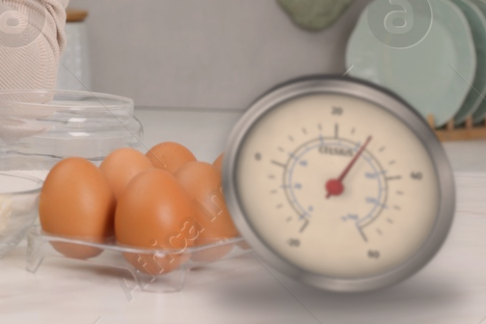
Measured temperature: 28 °C
